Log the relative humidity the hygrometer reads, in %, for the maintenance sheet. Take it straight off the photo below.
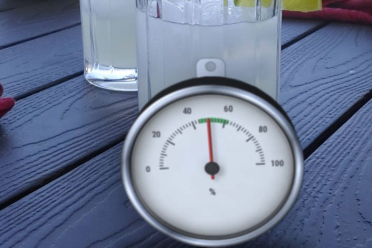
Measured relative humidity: 50 %
